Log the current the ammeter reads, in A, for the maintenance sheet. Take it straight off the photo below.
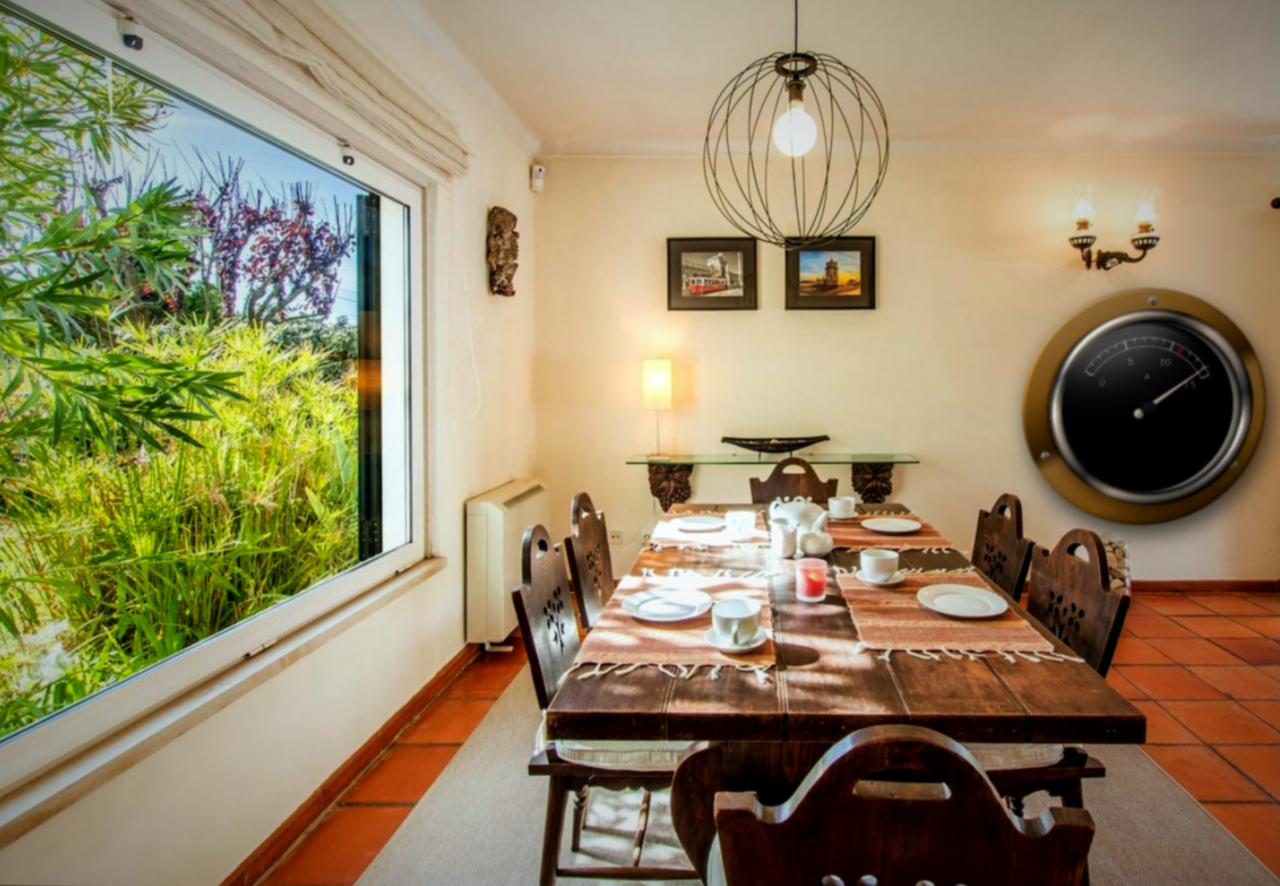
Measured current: 14 A
